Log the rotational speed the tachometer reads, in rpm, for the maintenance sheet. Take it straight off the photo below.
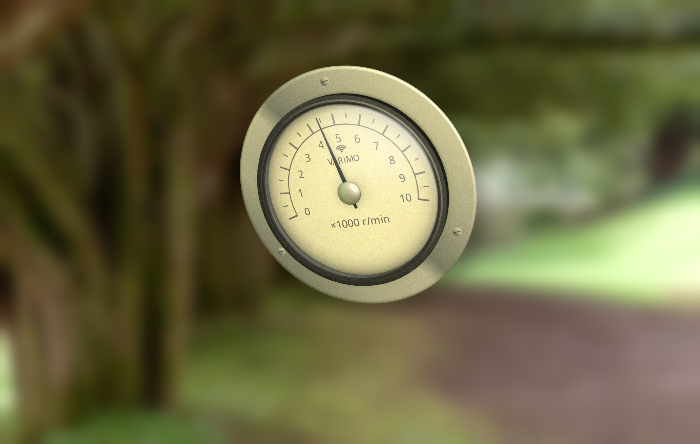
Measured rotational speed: 4500 rpm
